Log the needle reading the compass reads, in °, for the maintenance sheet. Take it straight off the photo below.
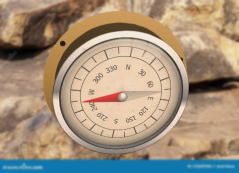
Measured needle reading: 255 °
